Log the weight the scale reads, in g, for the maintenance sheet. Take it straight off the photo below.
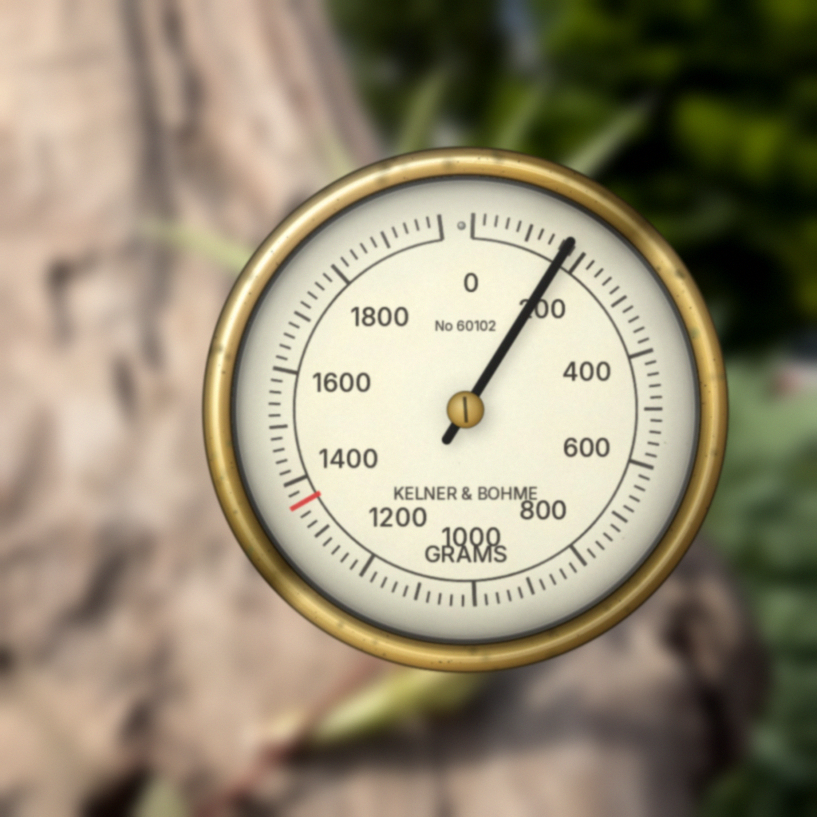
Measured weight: 170 g
